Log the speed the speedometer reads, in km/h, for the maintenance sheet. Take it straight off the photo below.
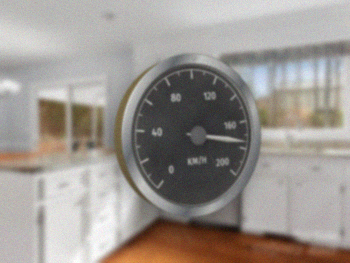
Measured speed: 175 km/h
